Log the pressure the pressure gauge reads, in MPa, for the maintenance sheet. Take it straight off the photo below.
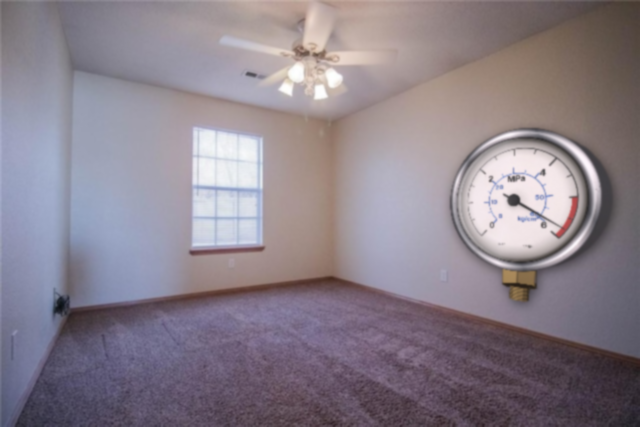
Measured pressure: 5.75 MPa
